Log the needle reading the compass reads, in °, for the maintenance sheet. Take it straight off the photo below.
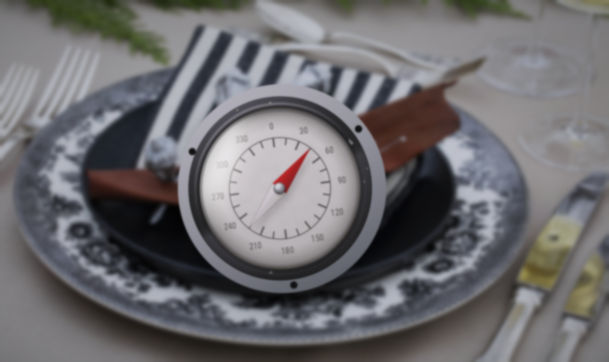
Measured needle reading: 45 °
